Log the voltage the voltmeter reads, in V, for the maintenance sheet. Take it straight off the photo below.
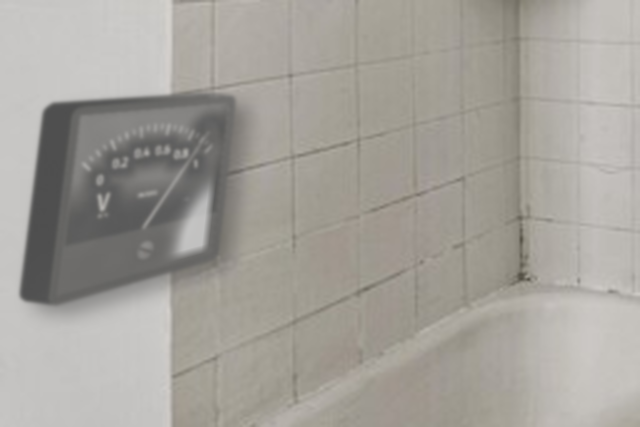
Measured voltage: 0.9 V
